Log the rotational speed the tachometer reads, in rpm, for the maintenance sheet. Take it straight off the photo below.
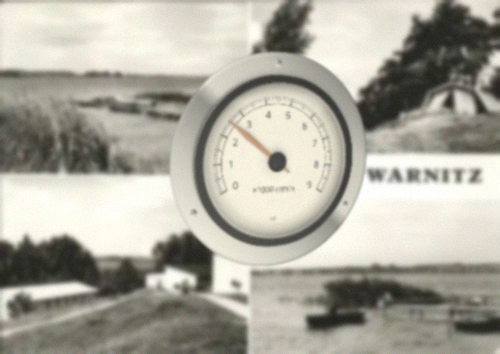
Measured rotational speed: 2500 rpm
